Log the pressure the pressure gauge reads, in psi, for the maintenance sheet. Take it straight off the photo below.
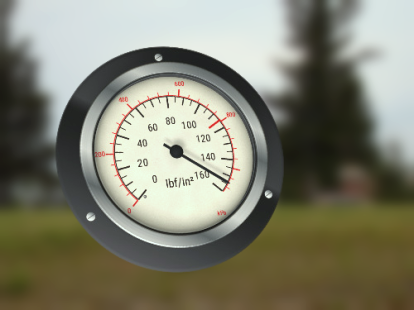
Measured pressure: 155 psi
